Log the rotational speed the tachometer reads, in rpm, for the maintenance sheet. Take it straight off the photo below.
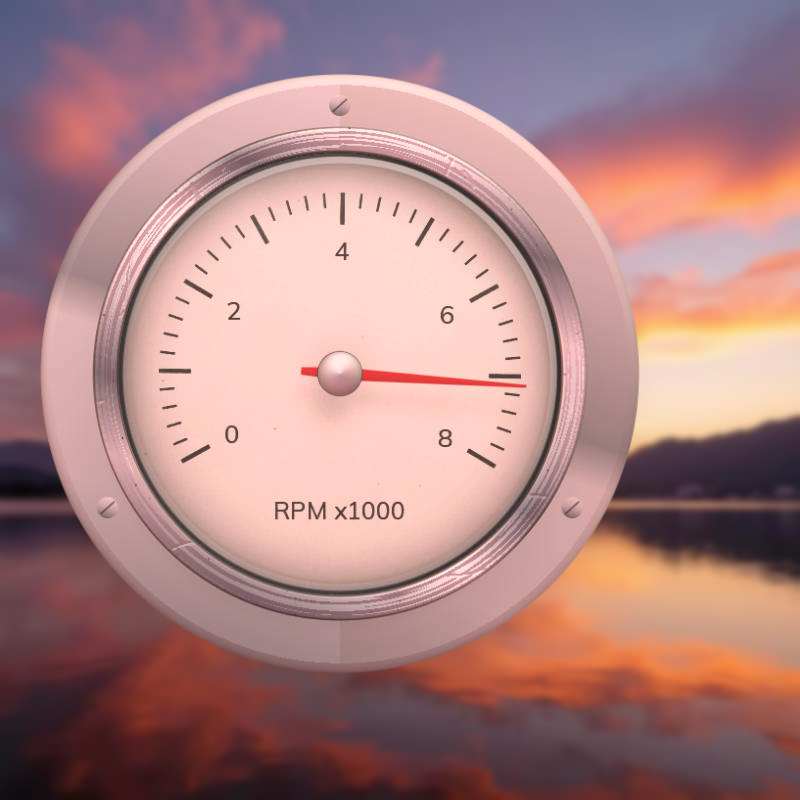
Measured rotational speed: 7100 rpm
